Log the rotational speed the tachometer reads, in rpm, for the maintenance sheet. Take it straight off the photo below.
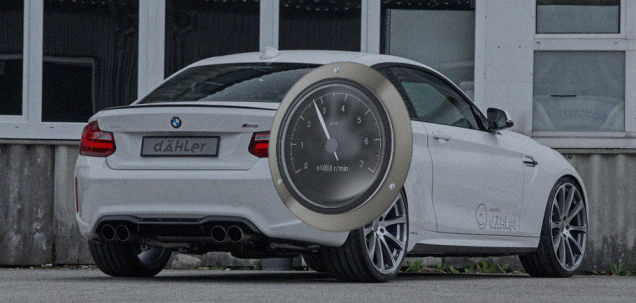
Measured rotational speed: 2750 rpm
